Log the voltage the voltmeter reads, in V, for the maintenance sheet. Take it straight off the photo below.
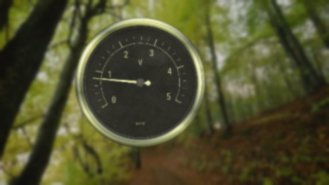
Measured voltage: 0.8 V
